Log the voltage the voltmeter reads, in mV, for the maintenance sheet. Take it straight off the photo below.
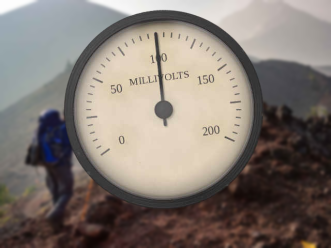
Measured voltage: 100 mV
